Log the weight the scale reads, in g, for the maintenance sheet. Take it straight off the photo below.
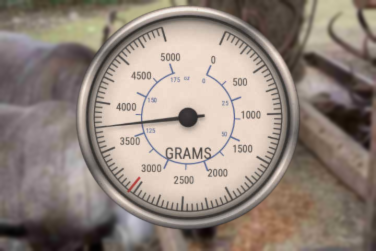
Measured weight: 3750 g
